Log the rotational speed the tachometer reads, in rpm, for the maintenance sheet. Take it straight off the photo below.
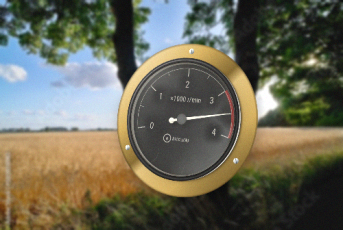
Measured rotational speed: 3500 rpm
